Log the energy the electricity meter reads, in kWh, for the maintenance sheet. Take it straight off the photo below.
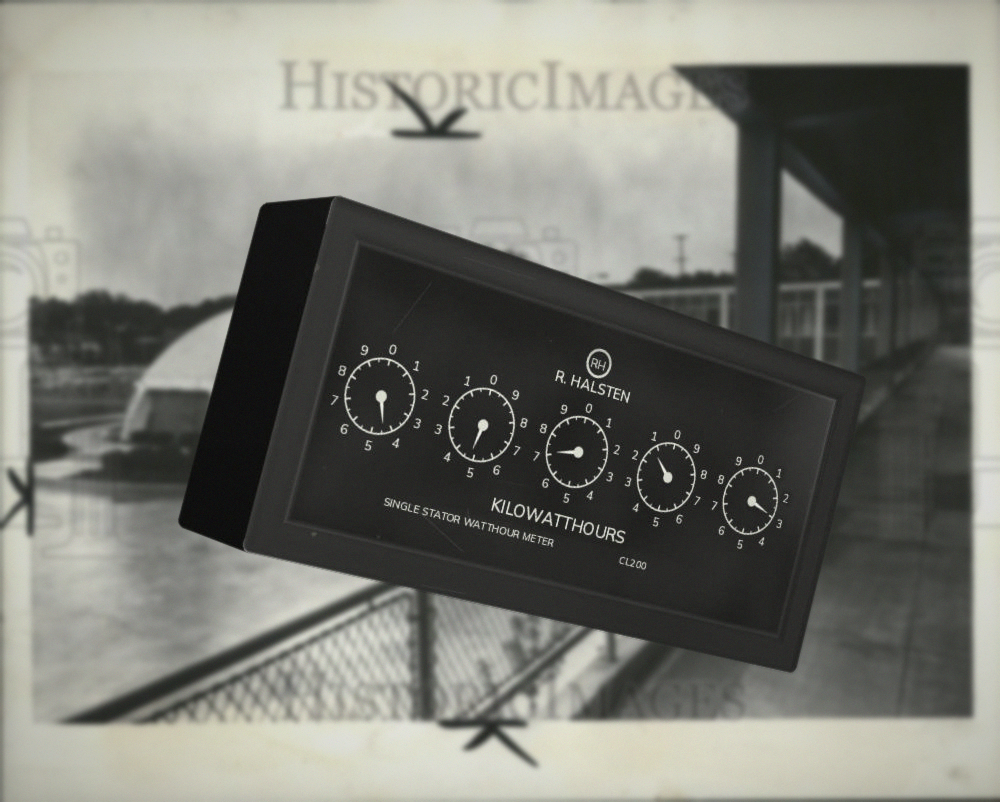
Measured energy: 44713 kWh
